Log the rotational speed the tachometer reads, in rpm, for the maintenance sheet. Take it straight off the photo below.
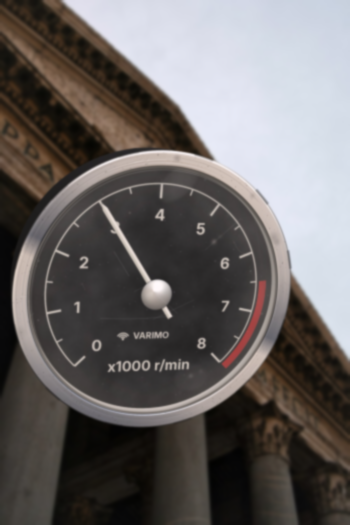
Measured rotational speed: 3000 rpm
